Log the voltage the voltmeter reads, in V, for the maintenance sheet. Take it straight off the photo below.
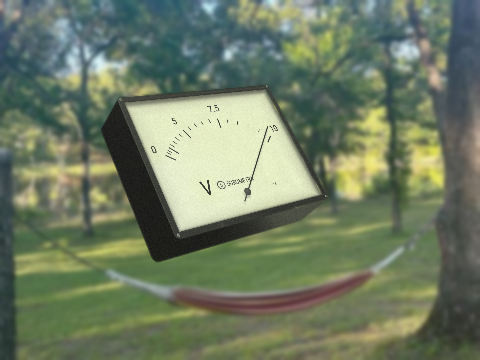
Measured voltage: 9.75 V
